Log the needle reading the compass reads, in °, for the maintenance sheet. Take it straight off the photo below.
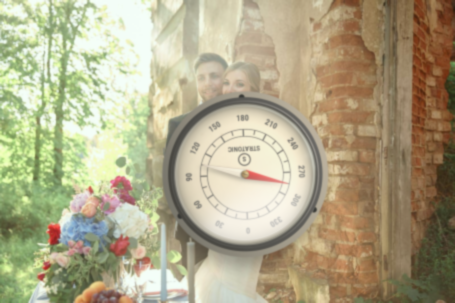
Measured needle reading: 285 °
